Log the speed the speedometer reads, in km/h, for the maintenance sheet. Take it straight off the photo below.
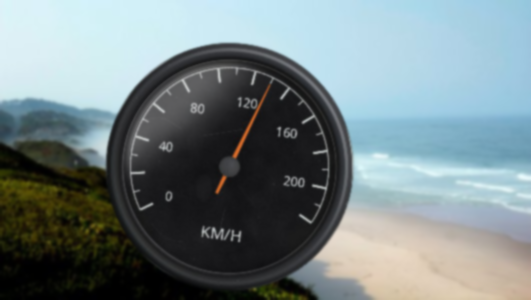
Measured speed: 130 km/h
